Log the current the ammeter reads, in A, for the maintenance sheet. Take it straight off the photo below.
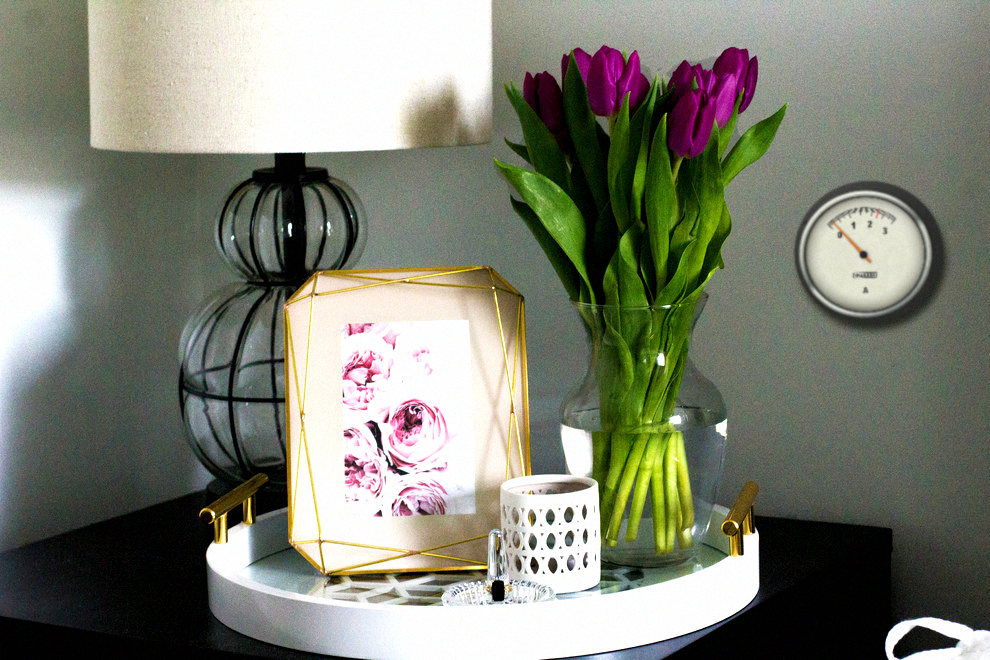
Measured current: 0.25 A
